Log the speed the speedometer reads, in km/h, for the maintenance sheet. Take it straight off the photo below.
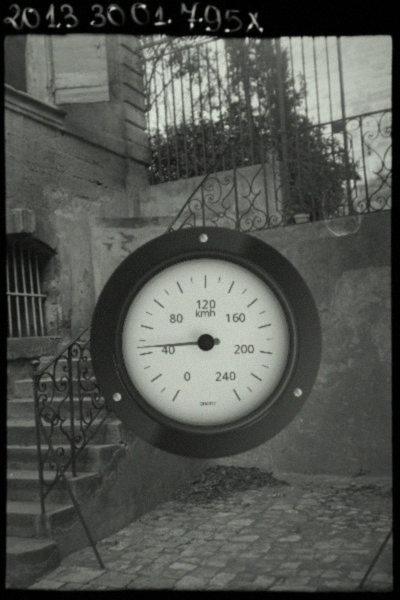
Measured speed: 45 km/h
